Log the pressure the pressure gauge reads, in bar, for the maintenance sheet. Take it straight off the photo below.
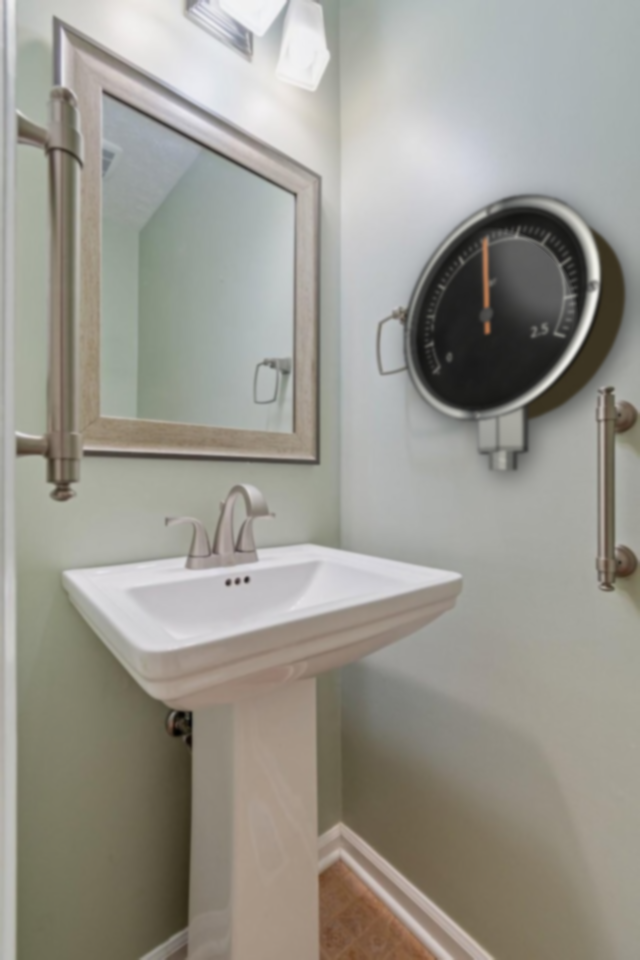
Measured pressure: 1.25 bar
